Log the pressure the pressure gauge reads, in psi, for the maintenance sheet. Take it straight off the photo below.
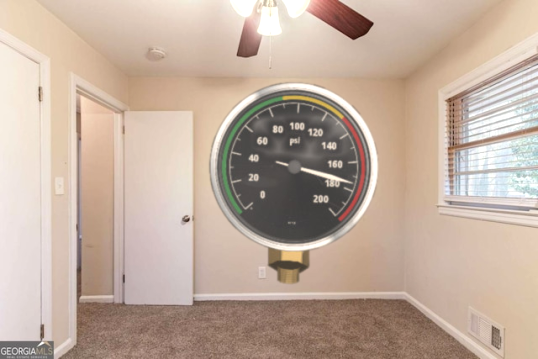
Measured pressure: 175 psi
